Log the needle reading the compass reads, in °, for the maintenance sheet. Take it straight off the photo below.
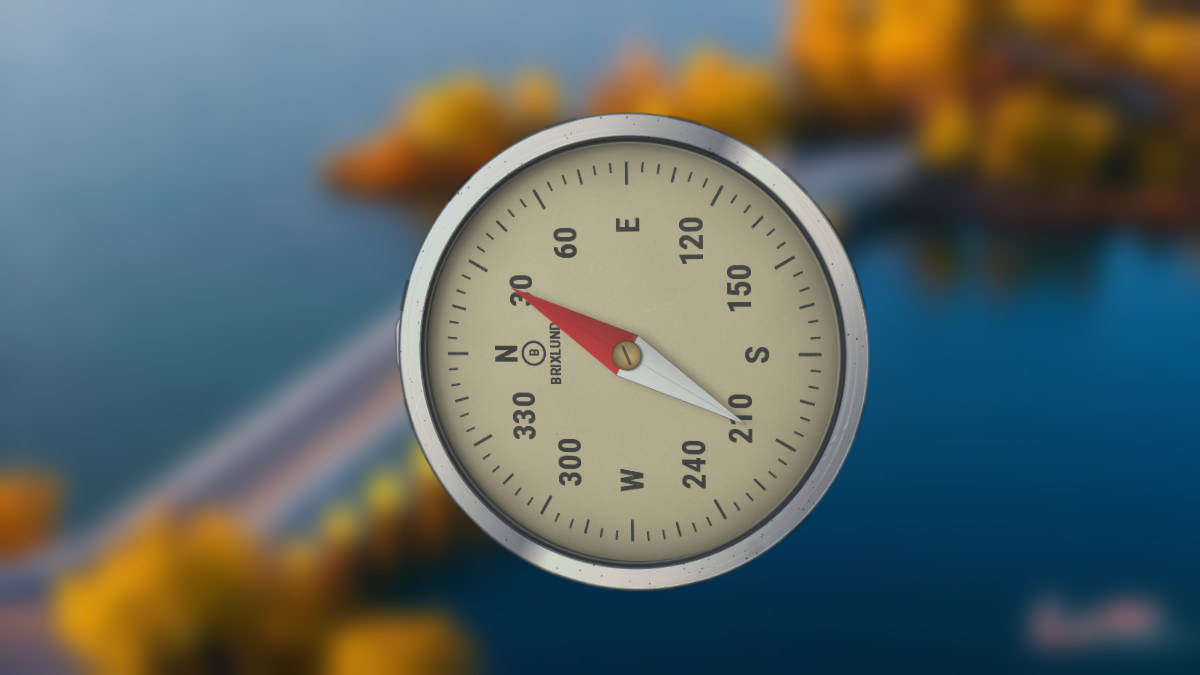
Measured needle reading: 30 °
